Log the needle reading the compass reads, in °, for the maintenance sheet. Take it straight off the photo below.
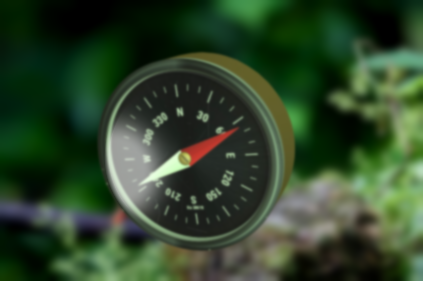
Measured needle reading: 65 °
